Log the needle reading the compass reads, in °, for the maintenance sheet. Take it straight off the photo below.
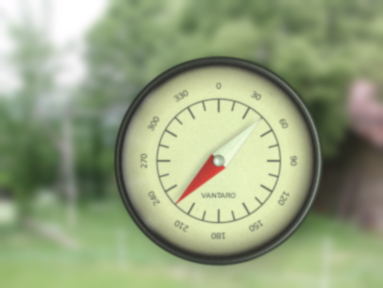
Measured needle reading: 225 °
